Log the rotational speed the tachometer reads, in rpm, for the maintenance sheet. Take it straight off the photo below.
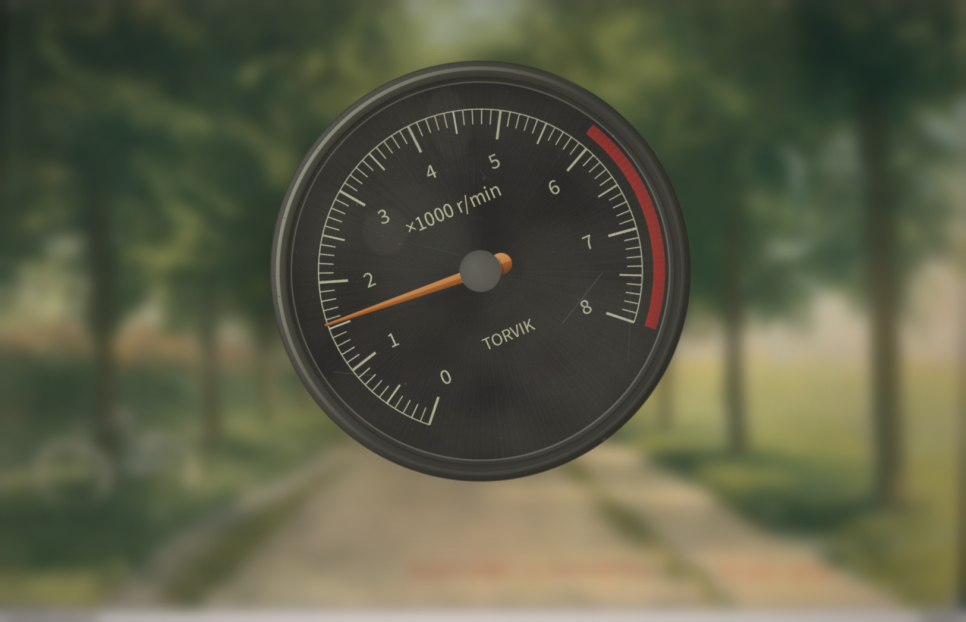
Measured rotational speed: 1550 rpm
